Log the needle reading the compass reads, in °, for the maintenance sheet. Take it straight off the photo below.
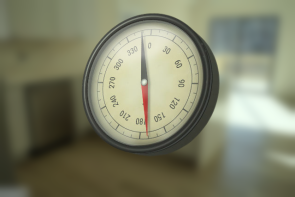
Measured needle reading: 170 °
